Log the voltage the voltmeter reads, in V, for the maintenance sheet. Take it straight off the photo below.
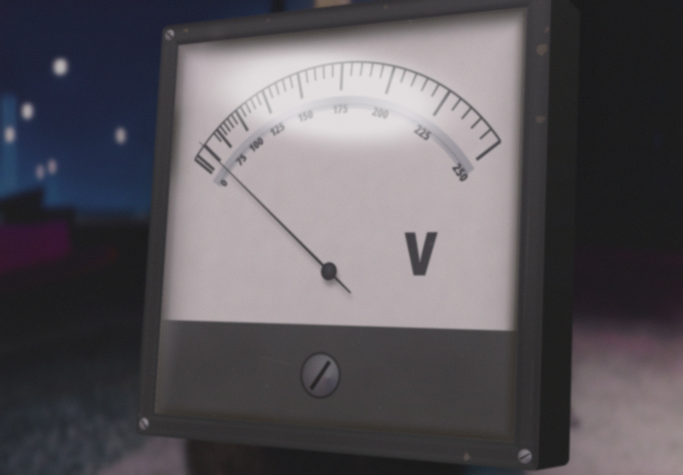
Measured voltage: 50 V
